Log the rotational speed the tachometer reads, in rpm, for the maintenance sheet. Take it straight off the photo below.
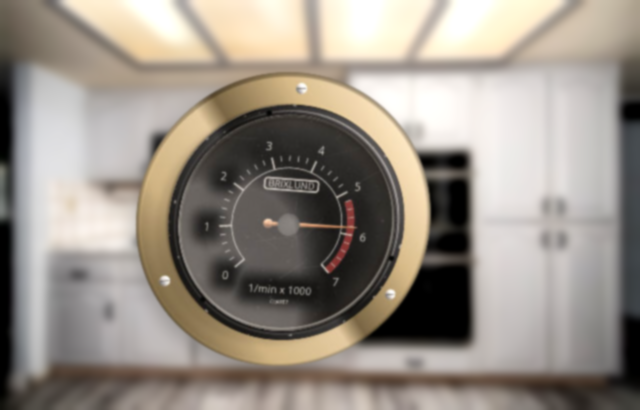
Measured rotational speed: 5800 rpm
